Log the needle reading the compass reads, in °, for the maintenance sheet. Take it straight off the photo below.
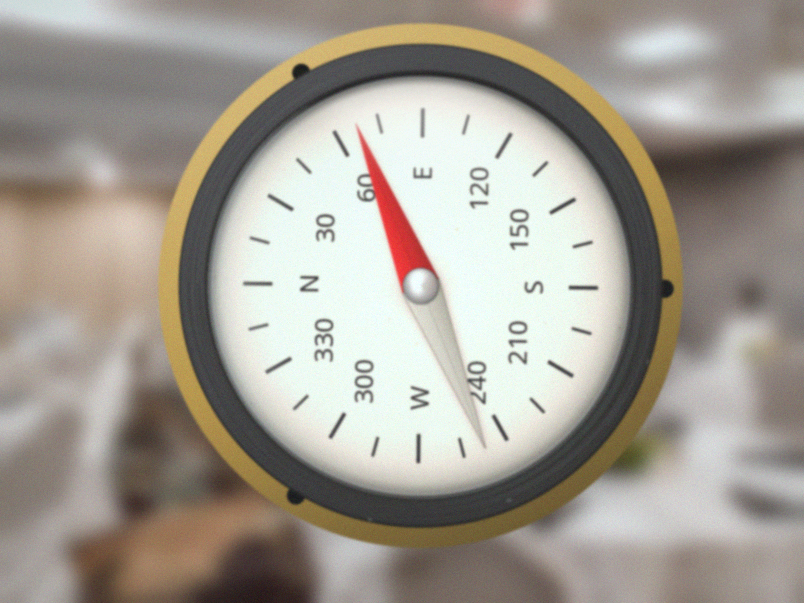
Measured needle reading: 67.5 °
